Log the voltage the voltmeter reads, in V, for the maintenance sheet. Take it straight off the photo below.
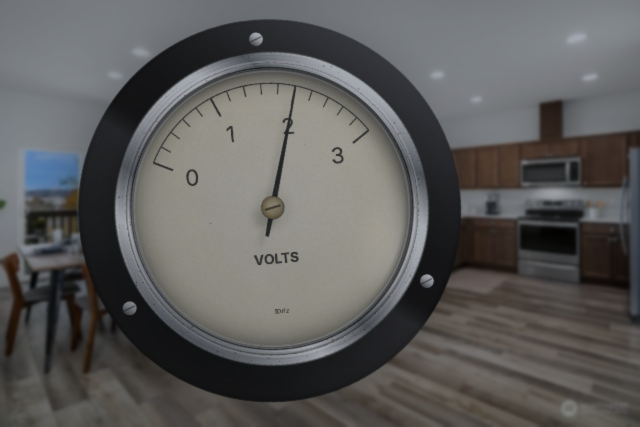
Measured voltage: 2 V
